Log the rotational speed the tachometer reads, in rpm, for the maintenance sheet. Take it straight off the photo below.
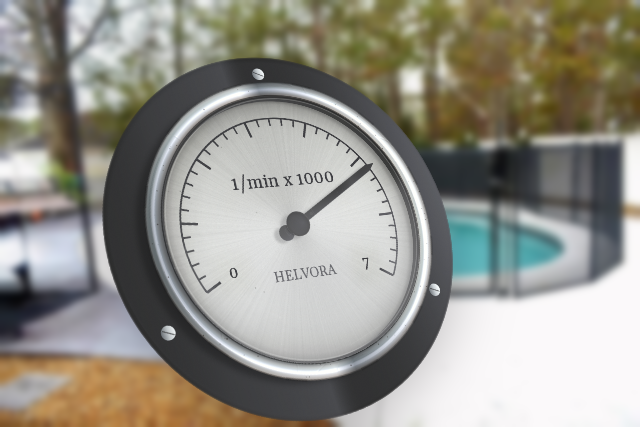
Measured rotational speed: 5200 rpm
